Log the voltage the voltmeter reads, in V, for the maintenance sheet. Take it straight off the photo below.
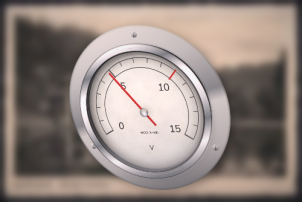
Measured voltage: 5 V
